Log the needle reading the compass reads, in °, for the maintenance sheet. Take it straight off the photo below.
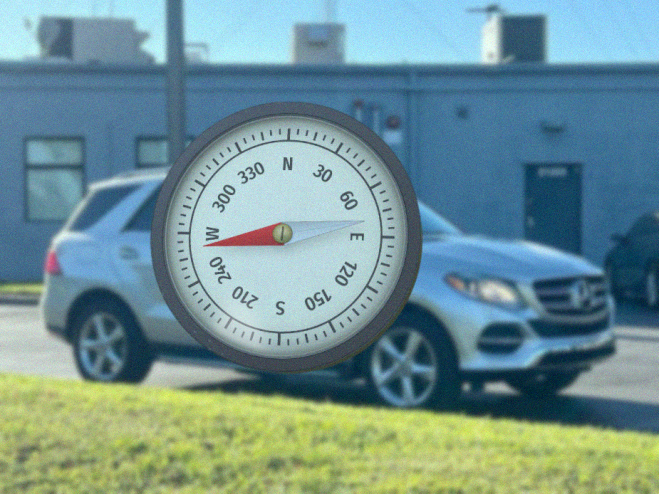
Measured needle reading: 260 °
